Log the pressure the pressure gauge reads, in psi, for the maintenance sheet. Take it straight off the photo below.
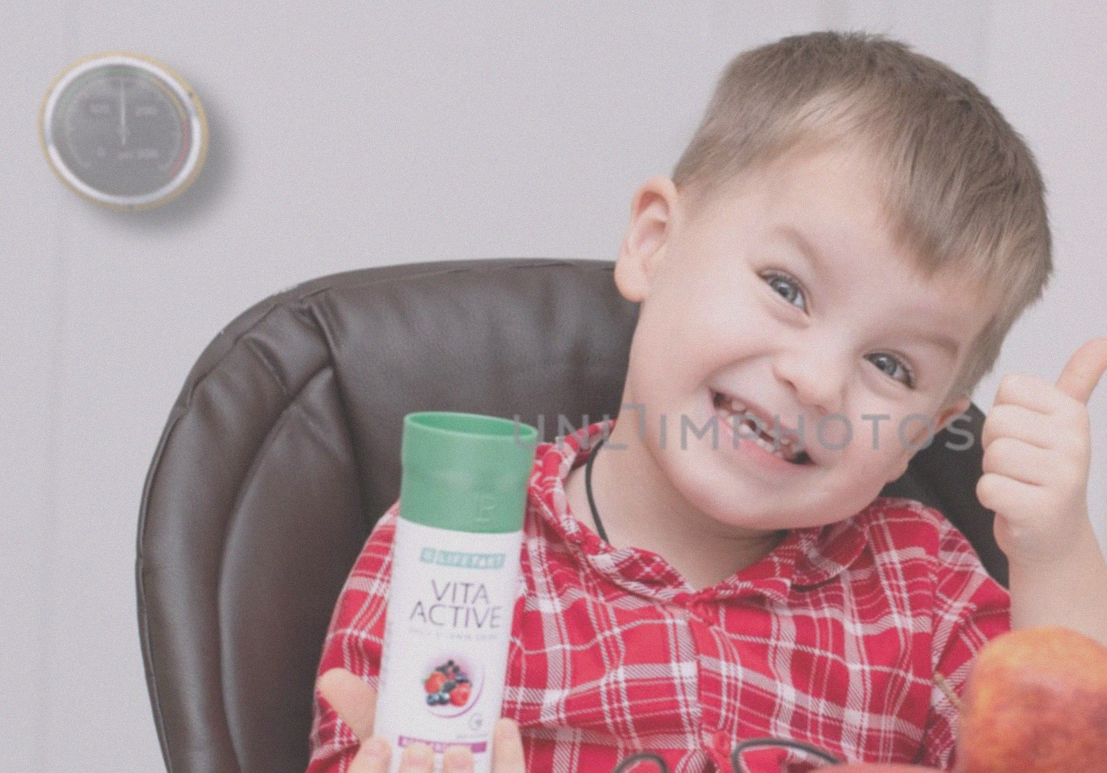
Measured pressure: 150 psi
